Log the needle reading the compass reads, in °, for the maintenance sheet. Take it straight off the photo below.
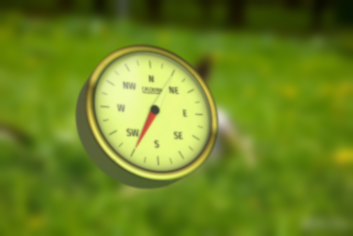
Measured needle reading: 210 °
